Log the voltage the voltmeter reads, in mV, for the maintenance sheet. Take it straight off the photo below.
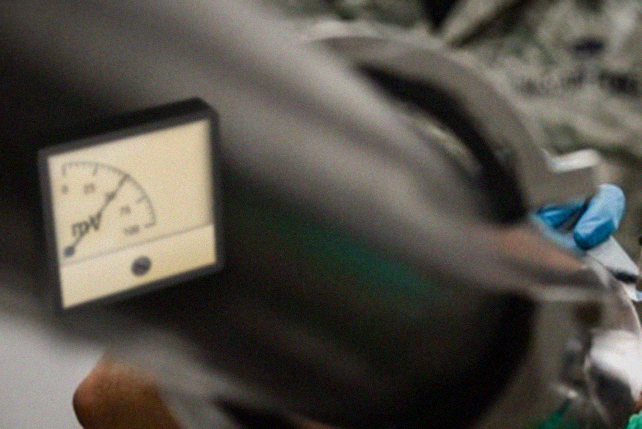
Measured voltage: 50 mV
